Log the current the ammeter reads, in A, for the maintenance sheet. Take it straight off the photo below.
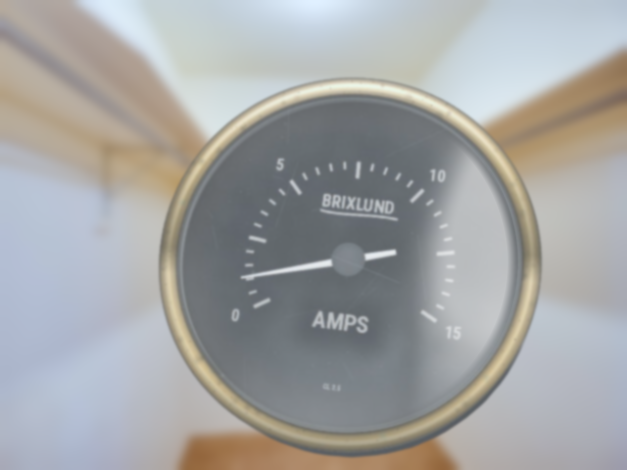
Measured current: 1 A
